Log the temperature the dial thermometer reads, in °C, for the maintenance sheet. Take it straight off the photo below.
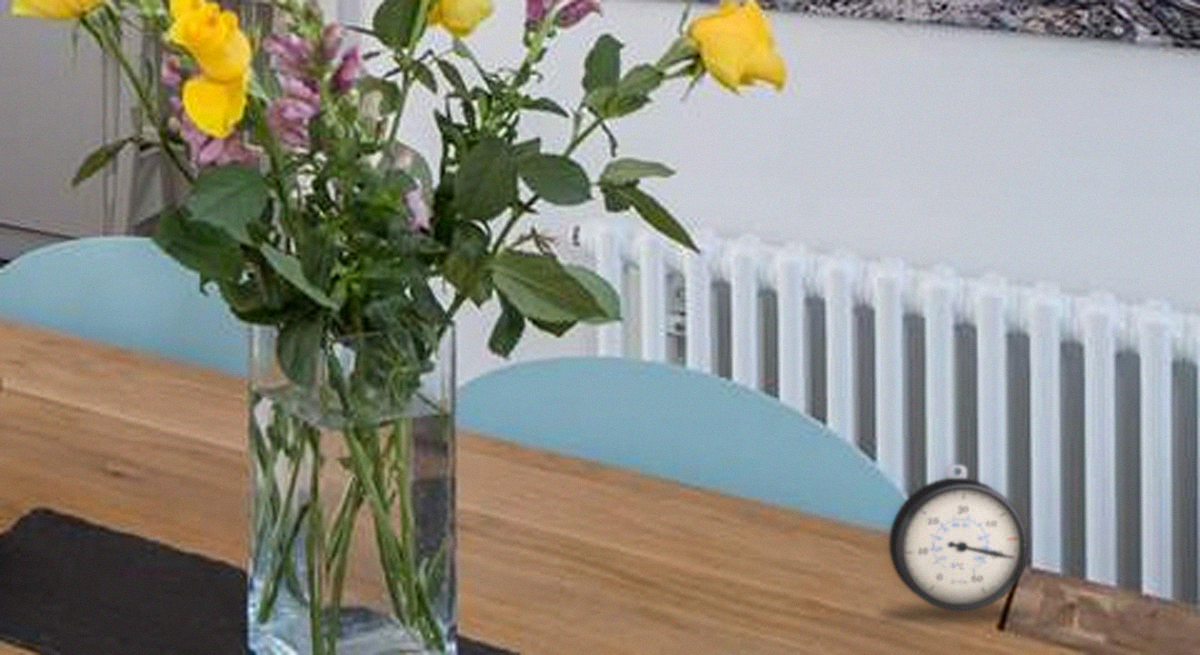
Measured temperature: 50 °C
